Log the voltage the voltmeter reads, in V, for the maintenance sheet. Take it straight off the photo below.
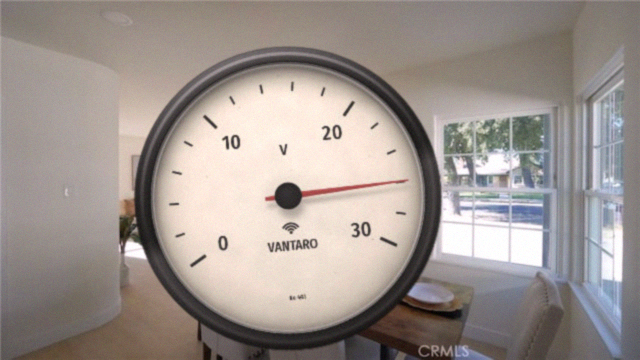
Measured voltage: 26 V
